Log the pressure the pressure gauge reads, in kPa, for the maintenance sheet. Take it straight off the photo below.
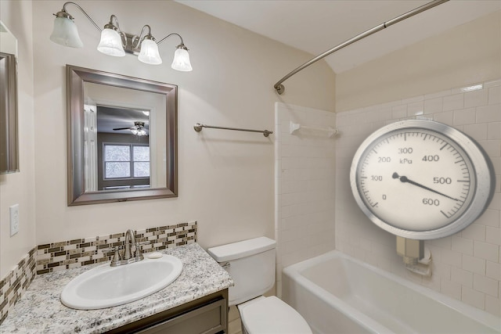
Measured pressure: 550 kPa
